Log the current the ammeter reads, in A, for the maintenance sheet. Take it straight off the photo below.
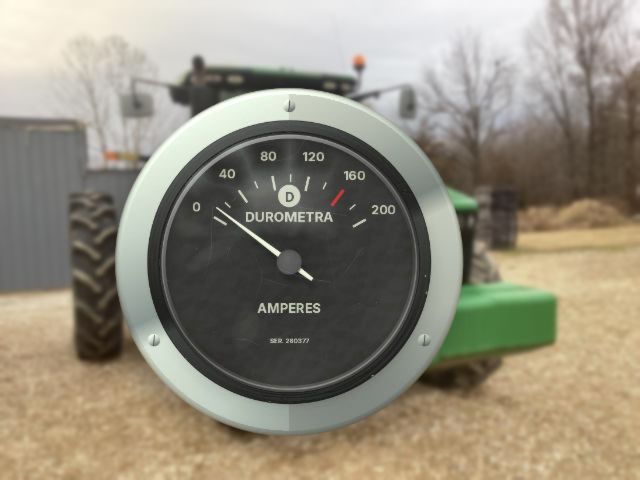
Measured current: 10 A
